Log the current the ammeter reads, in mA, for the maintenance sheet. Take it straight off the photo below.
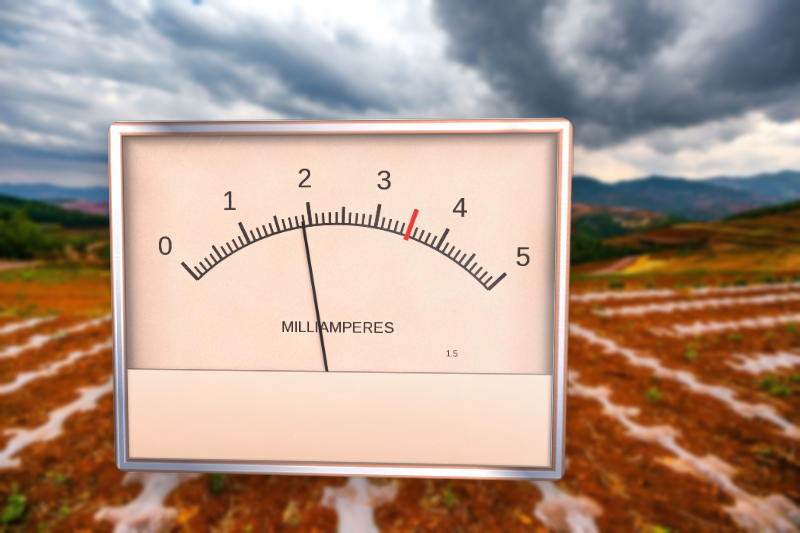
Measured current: 1.9 mA
